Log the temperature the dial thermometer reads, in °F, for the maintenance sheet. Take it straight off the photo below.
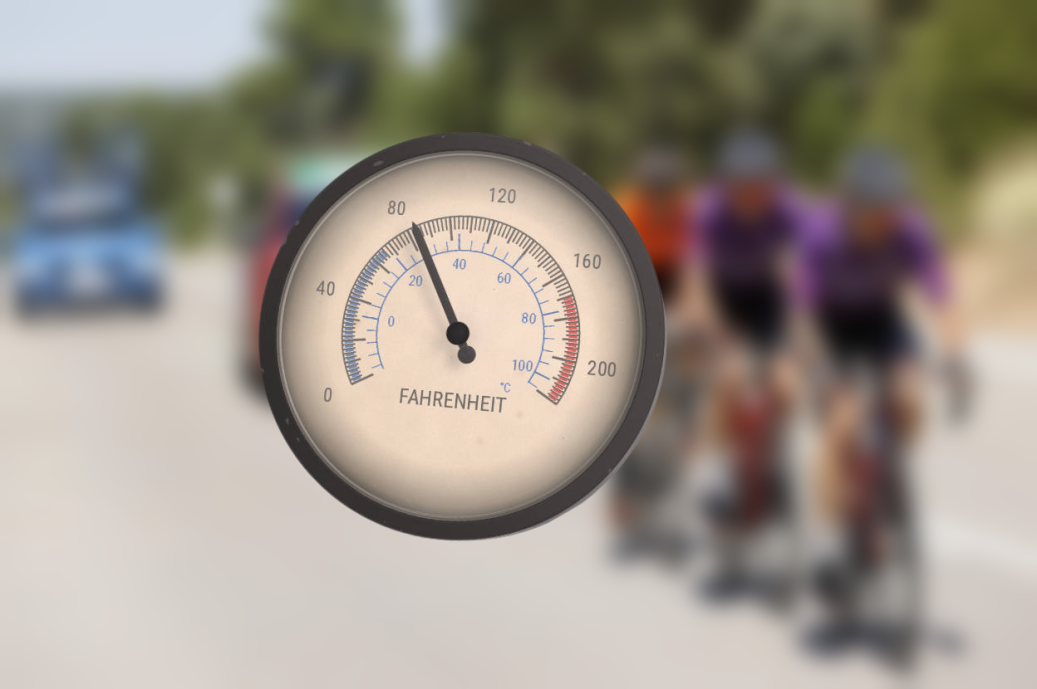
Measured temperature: 84 °F
